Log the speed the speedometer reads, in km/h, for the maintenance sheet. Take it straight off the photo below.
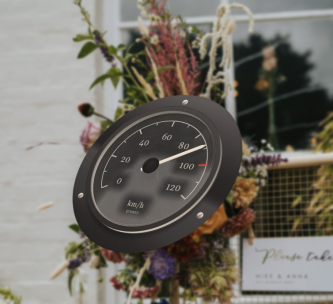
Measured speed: 90 km/h
